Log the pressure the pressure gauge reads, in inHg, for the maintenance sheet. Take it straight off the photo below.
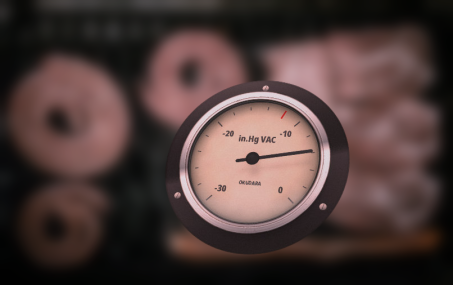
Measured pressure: -6 inHg
